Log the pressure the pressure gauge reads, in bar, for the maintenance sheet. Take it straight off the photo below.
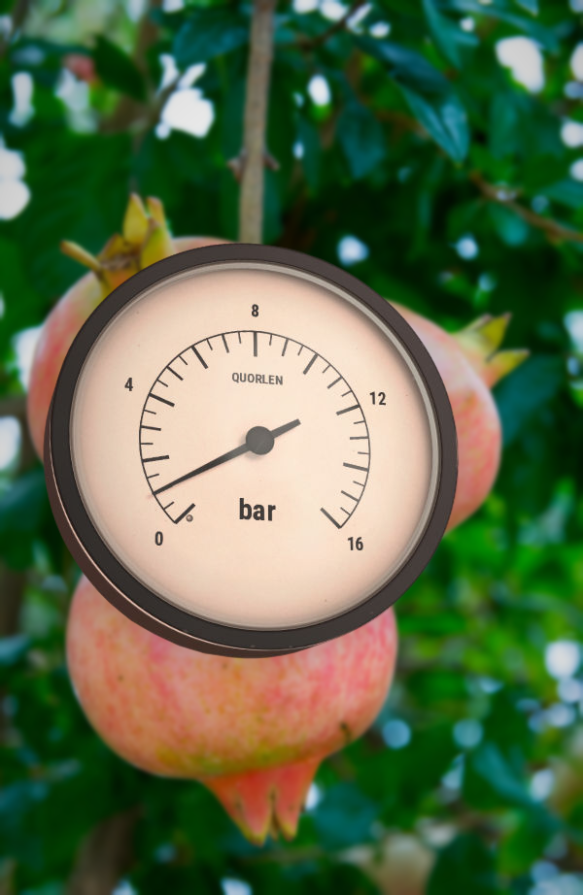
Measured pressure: 1 bar
